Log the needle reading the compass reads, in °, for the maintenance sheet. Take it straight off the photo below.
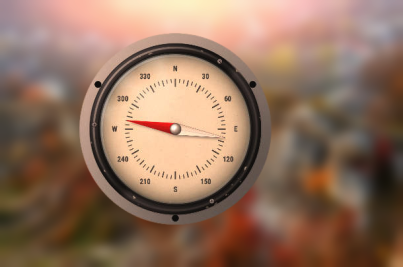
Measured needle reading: 280 °
